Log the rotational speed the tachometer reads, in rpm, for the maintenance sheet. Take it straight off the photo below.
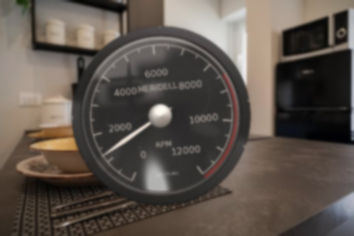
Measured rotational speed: 1250 rpm
